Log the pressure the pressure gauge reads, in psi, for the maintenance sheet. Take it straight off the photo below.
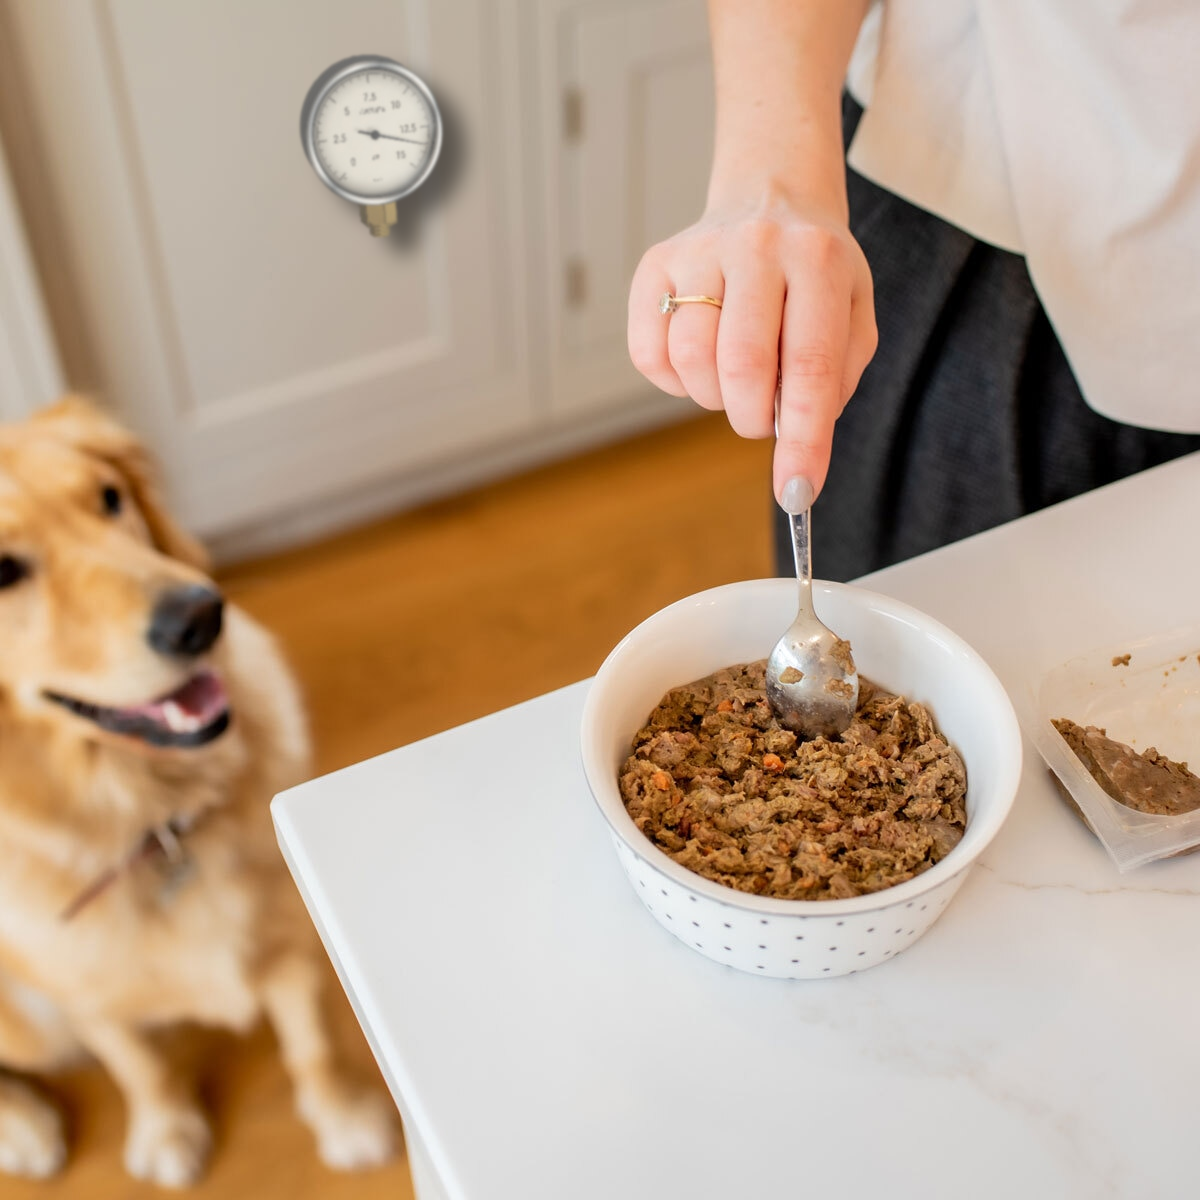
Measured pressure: 13.5 psi
